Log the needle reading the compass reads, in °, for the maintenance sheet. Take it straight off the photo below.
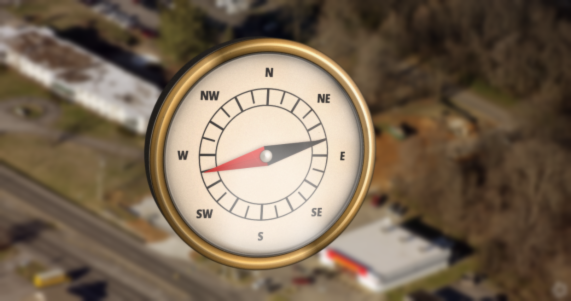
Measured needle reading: 255 °
